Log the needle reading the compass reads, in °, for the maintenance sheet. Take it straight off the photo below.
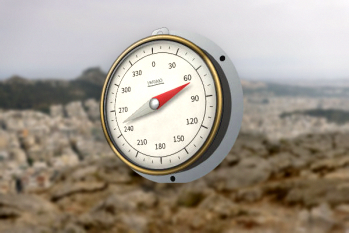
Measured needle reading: 70 °
